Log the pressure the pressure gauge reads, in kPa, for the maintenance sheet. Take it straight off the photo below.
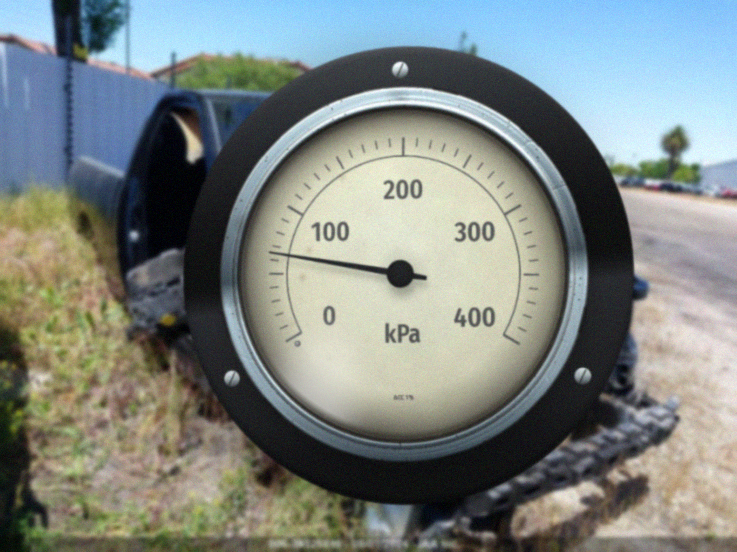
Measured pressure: 65 kPa
